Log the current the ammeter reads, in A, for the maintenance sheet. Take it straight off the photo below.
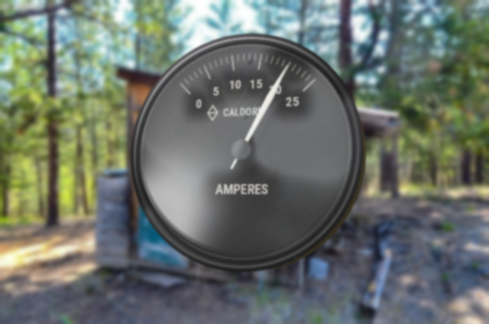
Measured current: 20 A
